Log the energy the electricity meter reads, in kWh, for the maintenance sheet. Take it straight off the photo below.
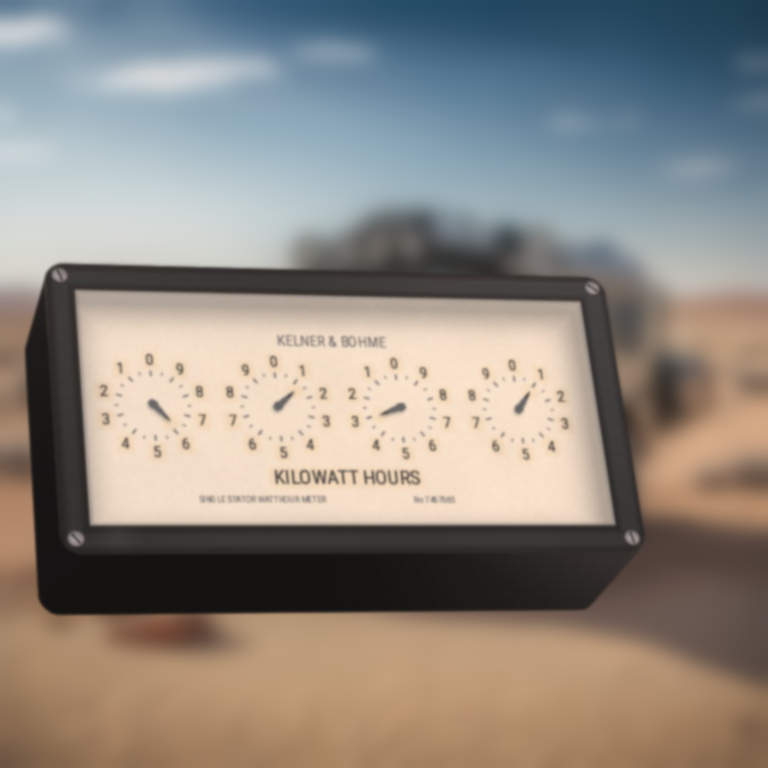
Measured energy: 6131 kWh
